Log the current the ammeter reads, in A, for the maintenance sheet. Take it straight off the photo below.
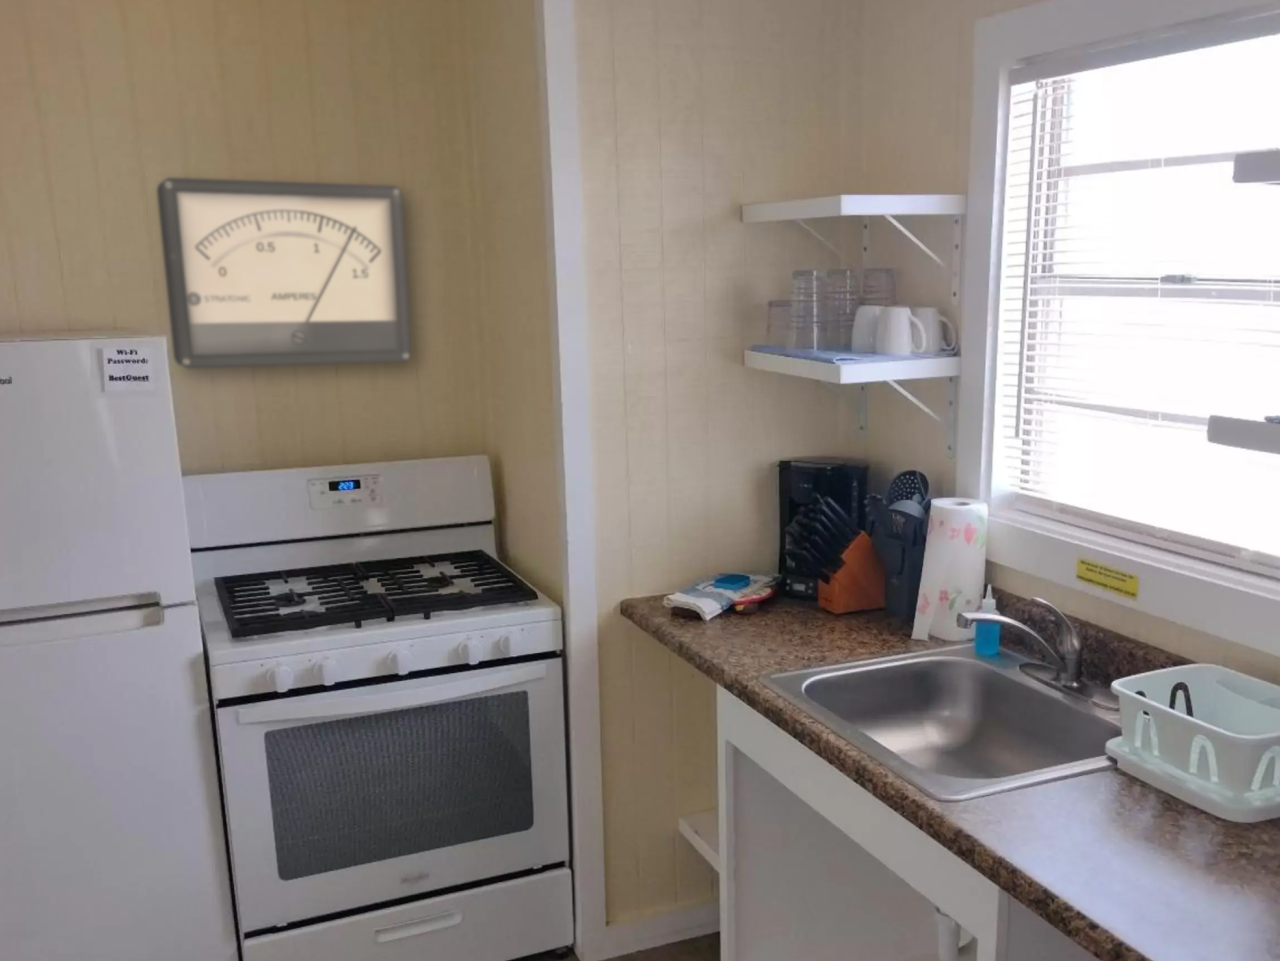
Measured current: 1.25 A
